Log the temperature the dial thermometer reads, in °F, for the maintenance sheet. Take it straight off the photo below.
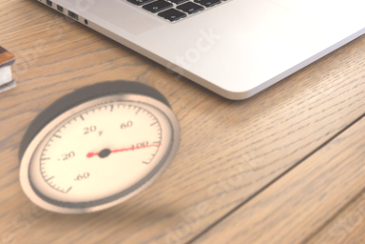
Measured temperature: 100 °F
